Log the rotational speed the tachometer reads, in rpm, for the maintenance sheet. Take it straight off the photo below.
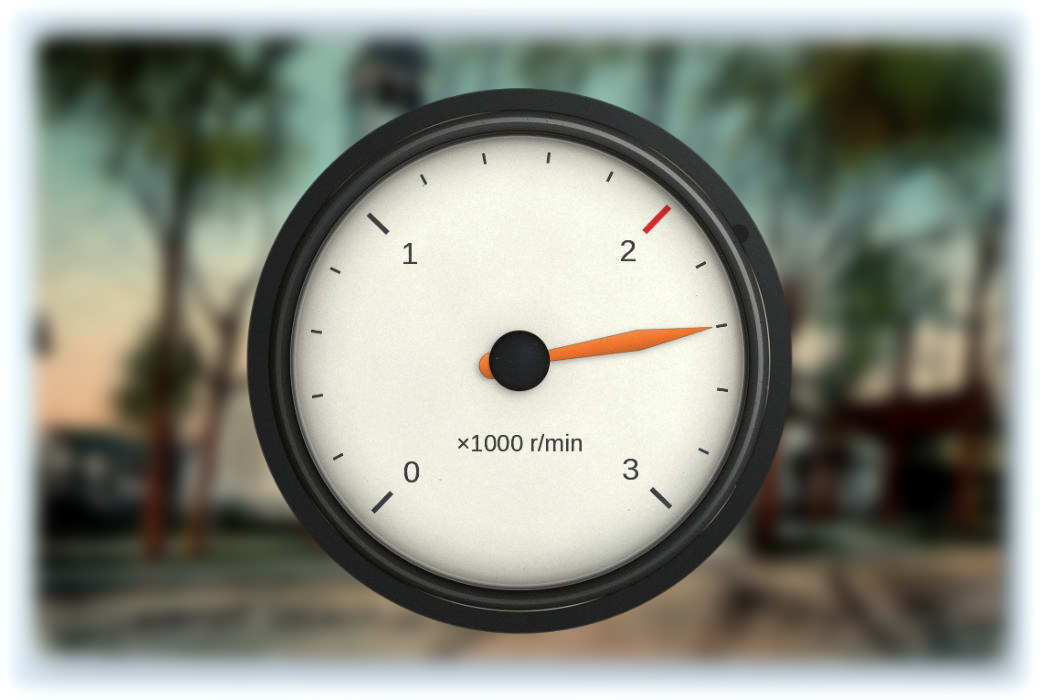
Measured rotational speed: 2400 rpm
